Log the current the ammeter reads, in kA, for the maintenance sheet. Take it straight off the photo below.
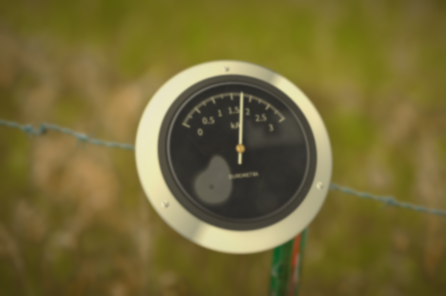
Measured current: 1.75 kA
